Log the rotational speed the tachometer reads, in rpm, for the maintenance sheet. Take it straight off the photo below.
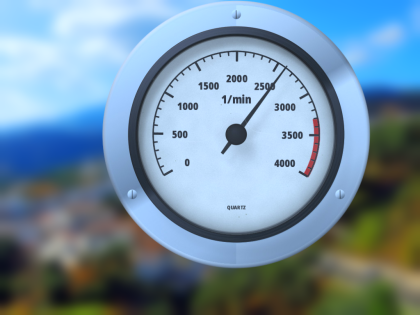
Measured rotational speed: 2600 rpm
